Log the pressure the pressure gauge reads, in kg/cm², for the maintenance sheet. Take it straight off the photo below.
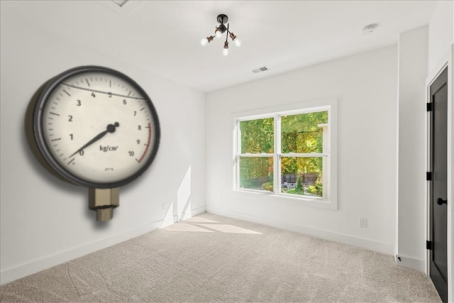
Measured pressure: 0.2 kg/cm²
